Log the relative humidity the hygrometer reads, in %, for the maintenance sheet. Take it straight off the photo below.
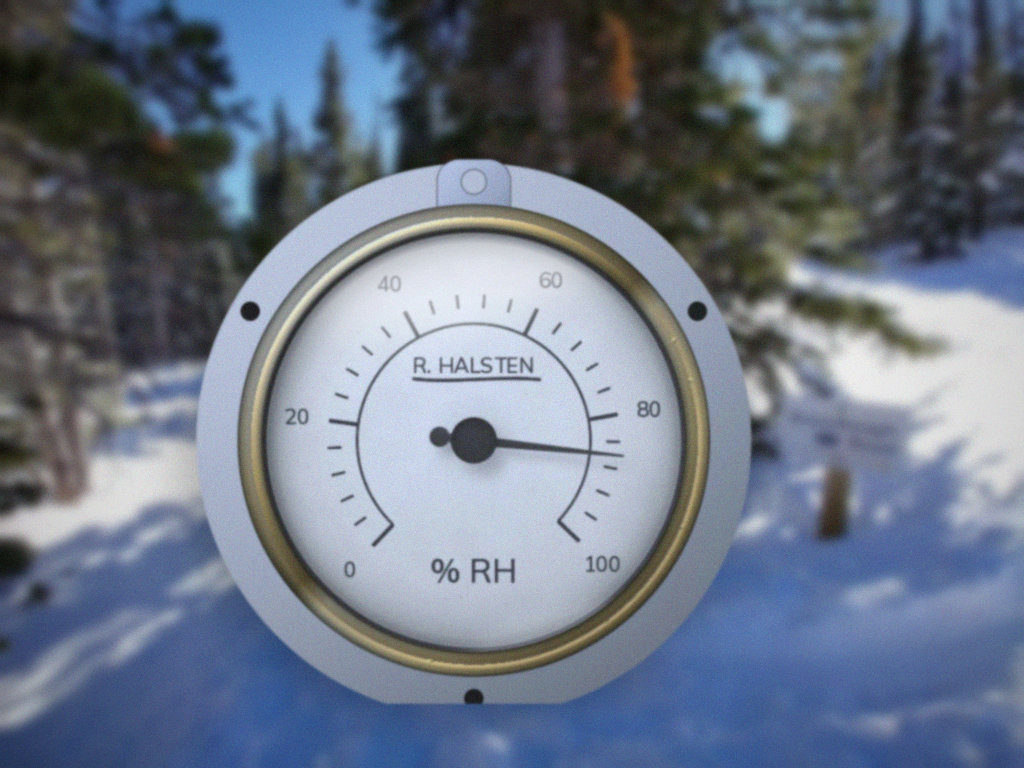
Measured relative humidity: 86 %
